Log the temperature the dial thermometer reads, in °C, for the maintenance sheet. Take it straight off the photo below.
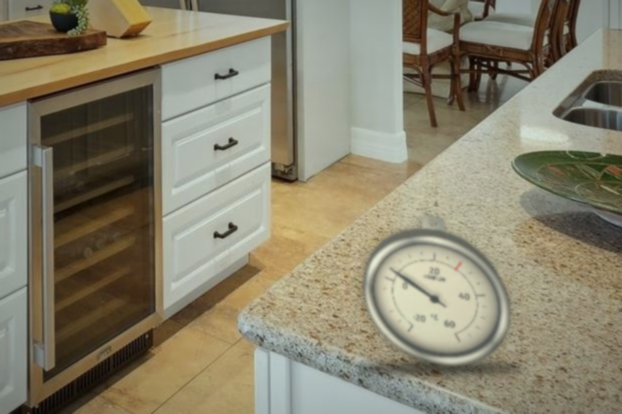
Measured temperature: 4 °C
